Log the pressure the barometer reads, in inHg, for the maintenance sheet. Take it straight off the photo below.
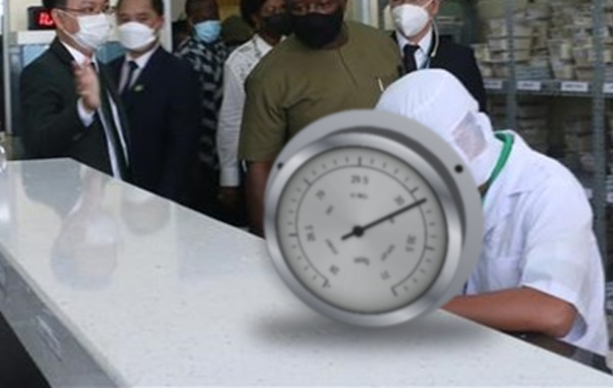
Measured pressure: 30.1 inHg
